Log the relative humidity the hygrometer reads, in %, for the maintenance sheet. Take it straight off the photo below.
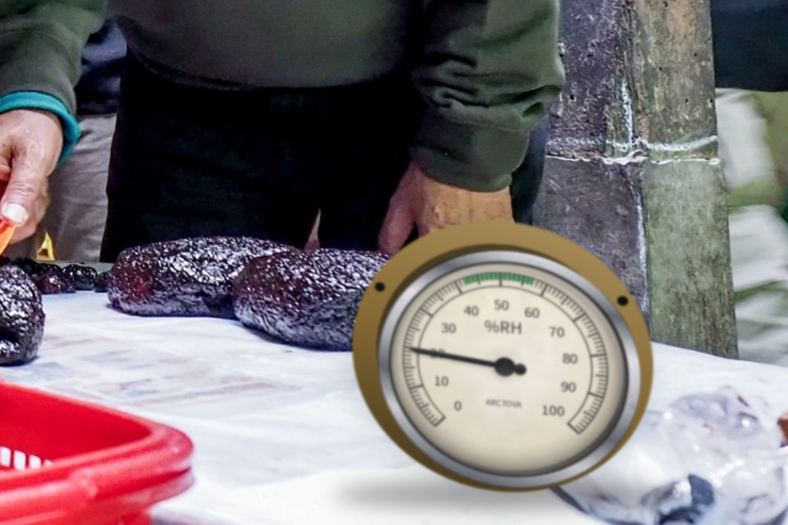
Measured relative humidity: 20 %
